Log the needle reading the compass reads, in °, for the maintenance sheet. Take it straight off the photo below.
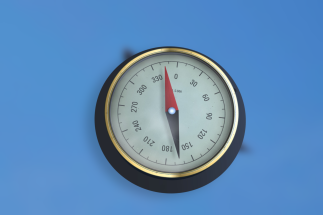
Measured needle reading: 345 °
